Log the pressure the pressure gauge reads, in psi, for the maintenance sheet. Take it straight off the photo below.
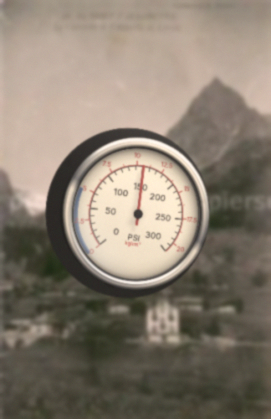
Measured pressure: 150 psi
